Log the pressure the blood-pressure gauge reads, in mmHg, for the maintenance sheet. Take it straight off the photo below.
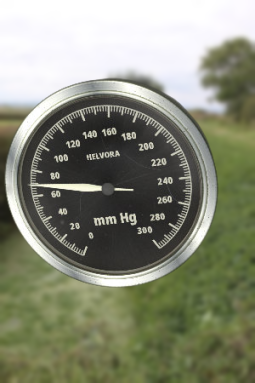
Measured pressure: 70 mmHg
